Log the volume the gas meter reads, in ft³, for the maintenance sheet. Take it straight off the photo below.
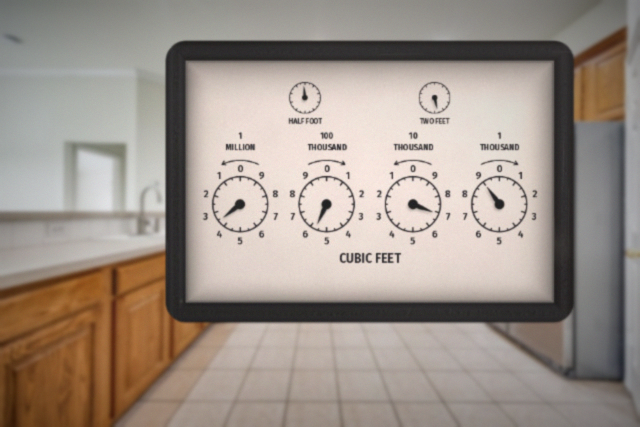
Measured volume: 356900 ft³
